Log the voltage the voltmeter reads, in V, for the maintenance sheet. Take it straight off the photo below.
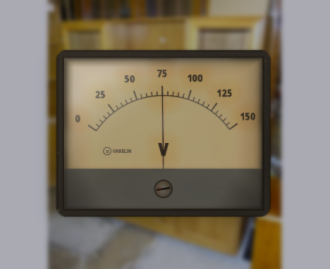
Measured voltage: 75 V
